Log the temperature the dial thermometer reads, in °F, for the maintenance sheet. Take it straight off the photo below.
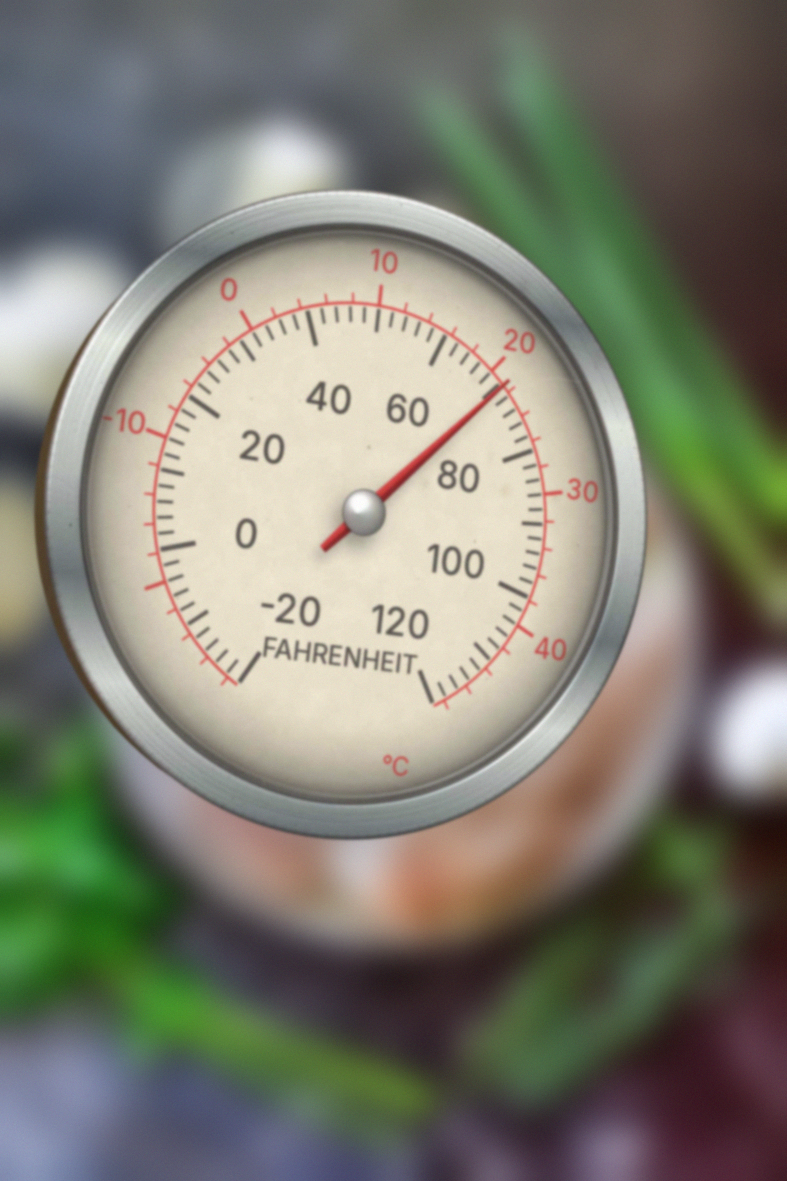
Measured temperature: 70 °F
